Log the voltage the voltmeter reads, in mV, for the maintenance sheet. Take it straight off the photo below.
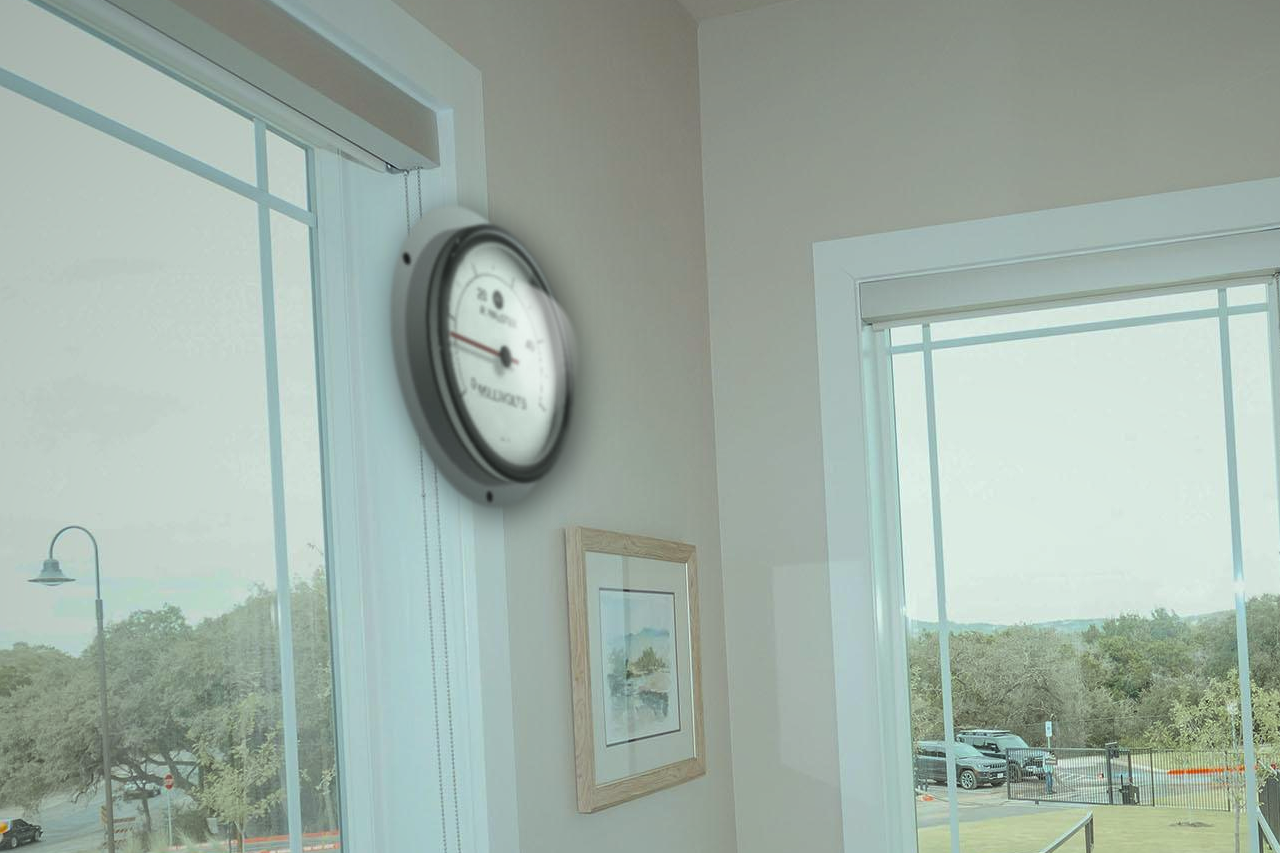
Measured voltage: 7.5 mV
